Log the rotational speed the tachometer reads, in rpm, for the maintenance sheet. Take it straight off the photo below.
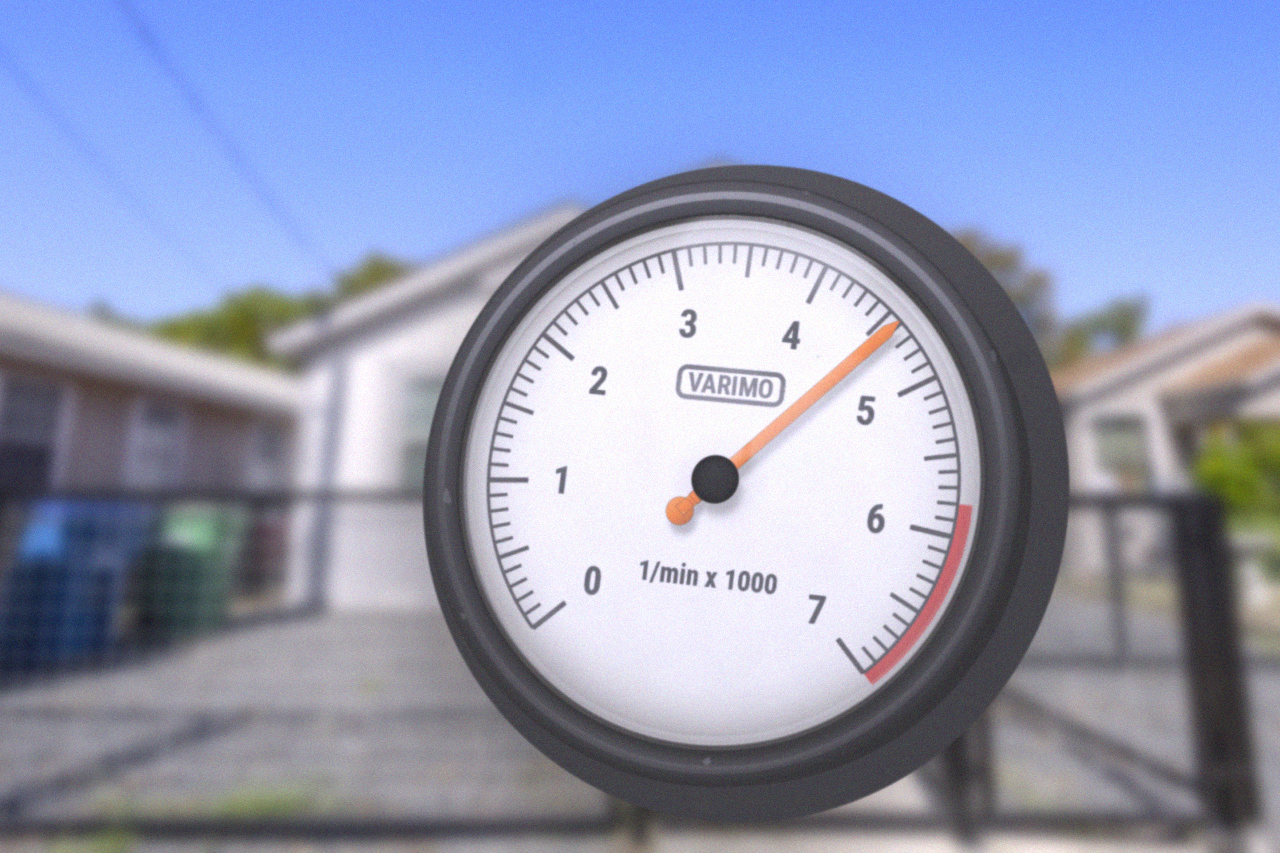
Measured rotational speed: 4600 rpm
